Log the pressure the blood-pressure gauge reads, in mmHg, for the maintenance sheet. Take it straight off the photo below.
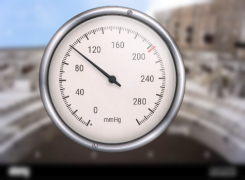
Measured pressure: 100 mmHg
